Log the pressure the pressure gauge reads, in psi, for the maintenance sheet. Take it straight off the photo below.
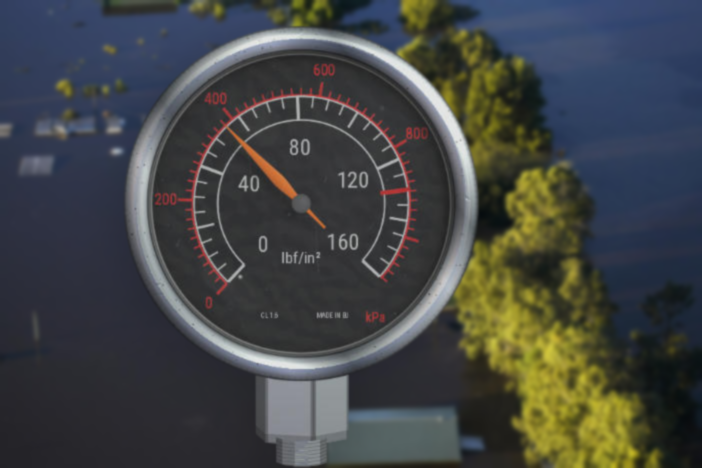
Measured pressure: 55 psi
